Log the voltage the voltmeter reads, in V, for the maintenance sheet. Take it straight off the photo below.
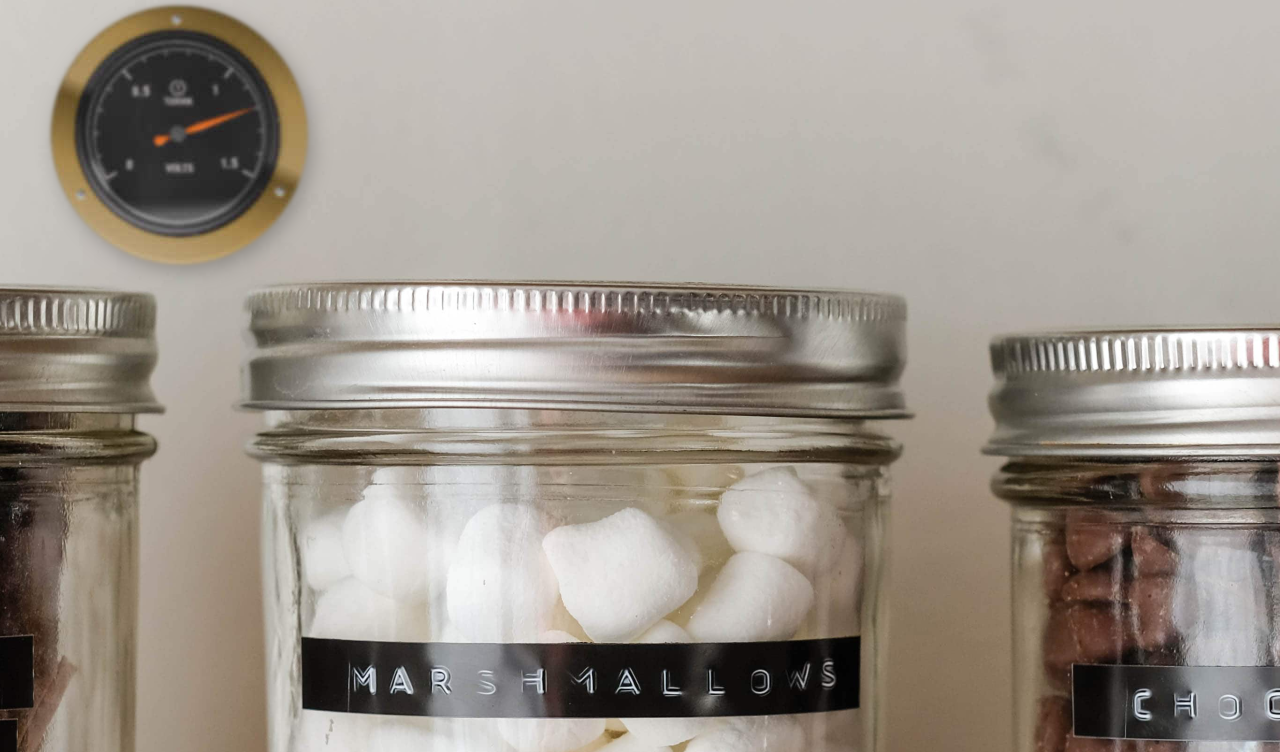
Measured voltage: 1.2 V
